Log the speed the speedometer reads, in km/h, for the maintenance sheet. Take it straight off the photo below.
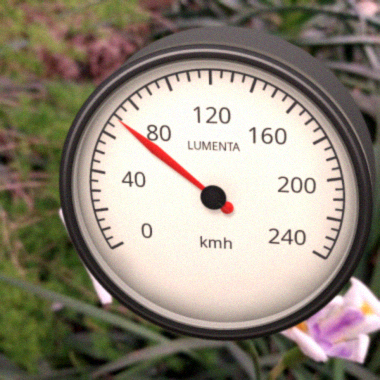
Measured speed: 70 km/h
